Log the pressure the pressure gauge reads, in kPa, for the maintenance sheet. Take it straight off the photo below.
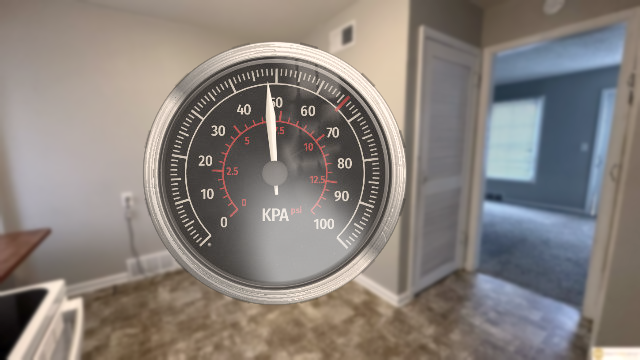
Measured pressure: 48 kPa
